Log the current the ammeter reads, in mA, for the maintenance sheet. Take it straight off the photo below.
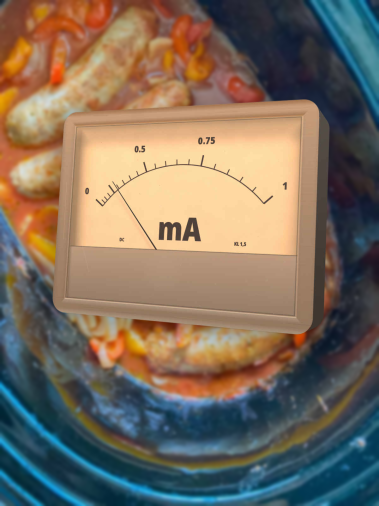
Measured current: 0.3 mA
